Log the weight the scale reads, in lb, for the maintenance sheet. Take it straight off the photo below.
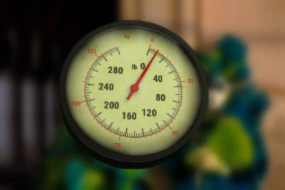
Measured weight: 10 lb
